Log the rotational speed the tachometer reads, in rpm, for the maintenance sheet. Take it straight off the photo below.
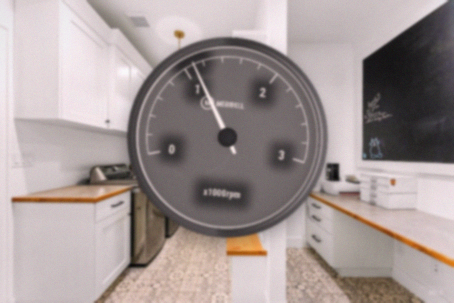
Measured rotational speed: 1100 rpm
